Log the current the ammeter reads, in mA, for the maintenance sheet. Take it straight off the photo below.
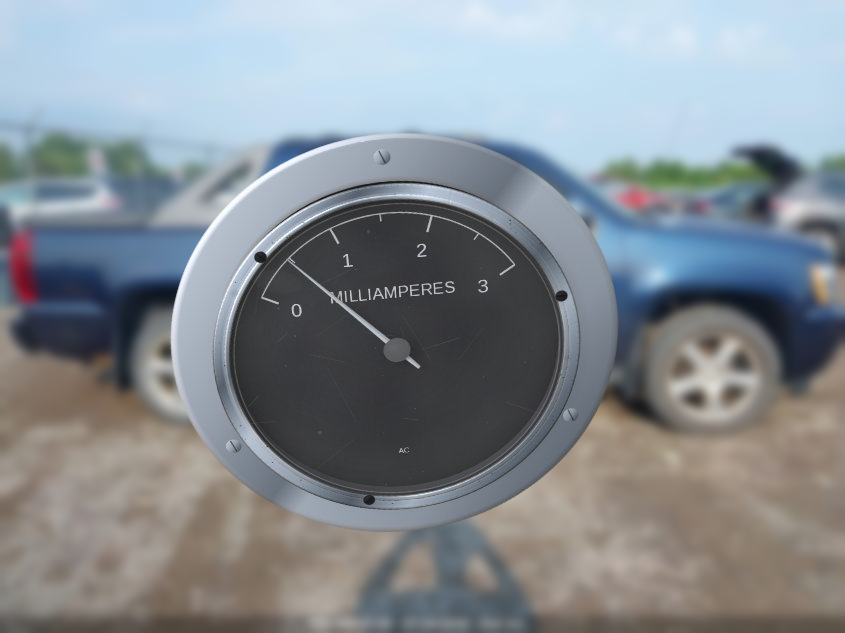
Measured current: 0.5 mA
